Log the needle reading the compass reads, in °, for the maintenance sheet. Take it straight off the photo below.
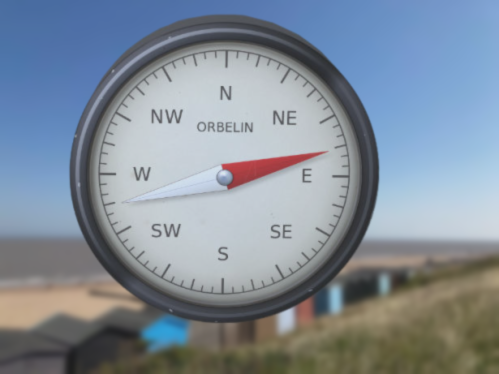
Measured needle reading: 75 °
